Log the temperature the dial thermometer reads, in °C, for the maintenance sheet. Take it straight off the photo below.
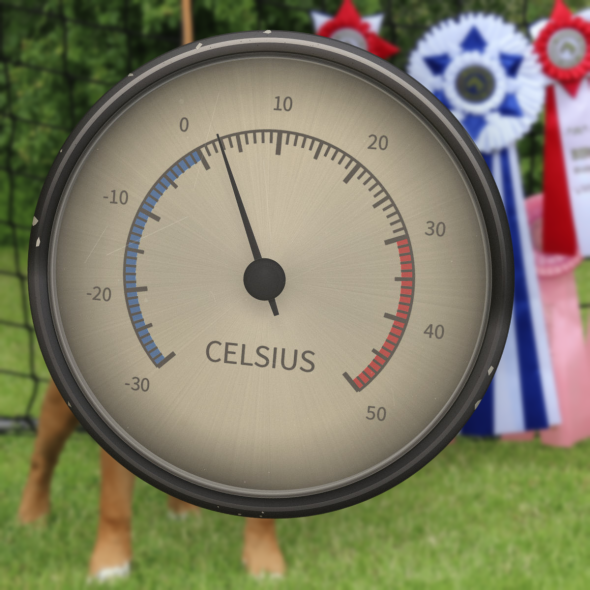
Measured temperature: 3 °C
